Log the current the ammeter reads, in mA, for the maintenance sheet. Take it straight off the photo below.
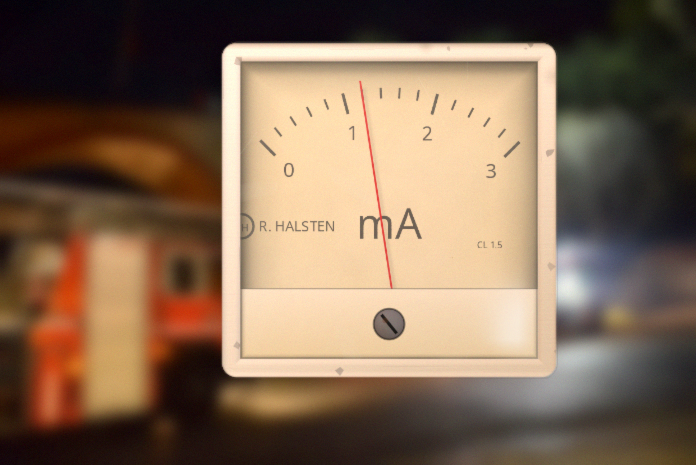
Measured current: 1.2 mA
